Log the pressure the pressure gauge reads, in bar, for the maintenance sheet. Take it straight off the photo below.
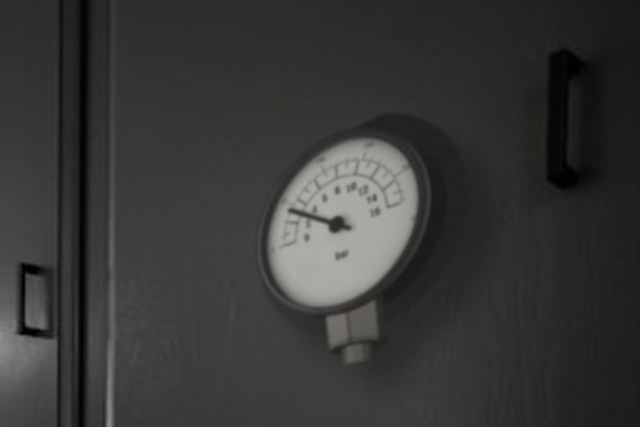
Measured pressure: 3 bar
